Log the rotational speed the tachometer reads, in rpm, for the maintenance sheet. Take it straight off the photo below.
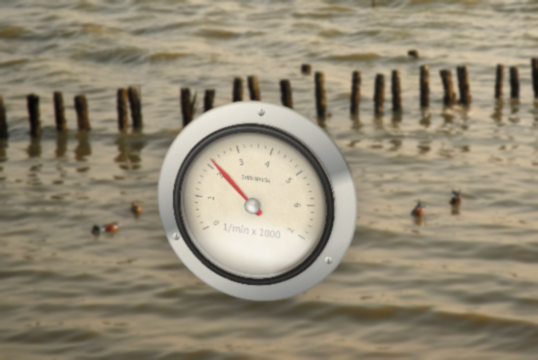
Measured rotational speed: 2200 rpm
